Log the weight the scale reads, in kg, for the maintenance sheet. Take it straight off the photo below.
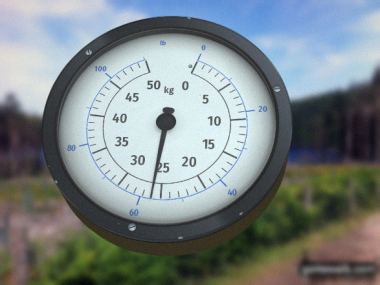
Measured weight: 26 kg
